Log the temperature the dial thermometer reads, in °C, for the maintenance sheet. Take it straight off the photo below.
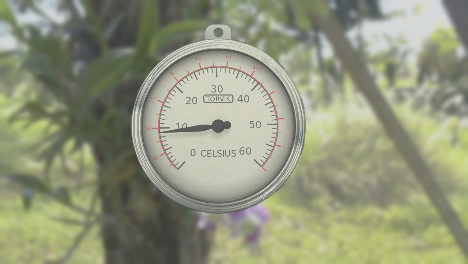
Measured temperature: 9 °C
